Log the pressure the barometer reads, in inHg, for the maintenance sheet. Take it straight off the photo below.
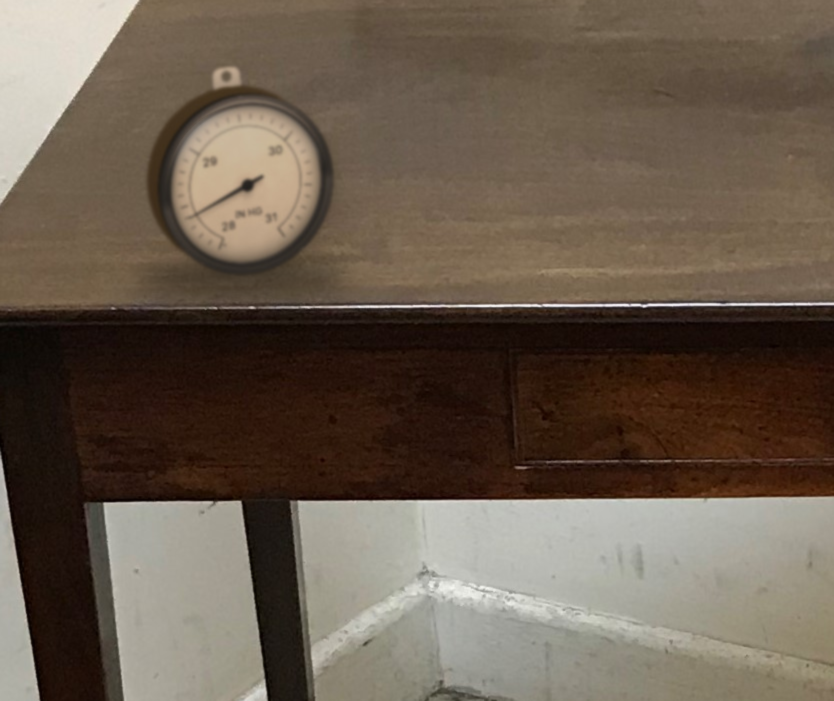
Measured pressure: 28.4 inHg
